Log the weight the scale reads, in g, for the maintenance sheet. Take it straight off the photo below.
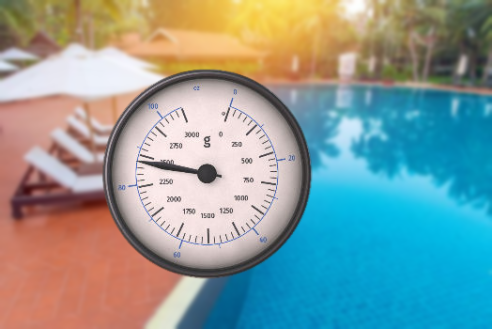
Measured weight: 2450 g
